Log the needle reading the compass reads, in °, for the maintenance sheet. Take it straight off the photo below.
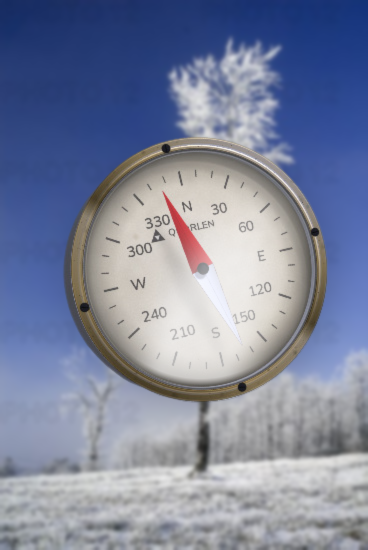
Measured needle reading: 345 °
